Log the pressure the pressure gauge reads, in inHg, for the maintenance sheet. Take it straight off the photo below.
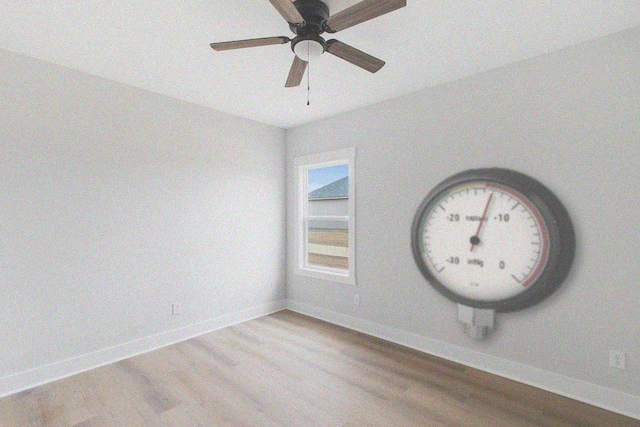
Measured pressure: -13 inHg
